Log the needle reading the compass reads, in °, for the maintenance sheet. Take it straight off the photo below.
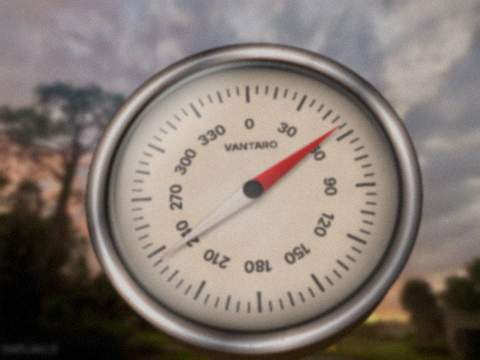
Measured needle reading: 55 °
